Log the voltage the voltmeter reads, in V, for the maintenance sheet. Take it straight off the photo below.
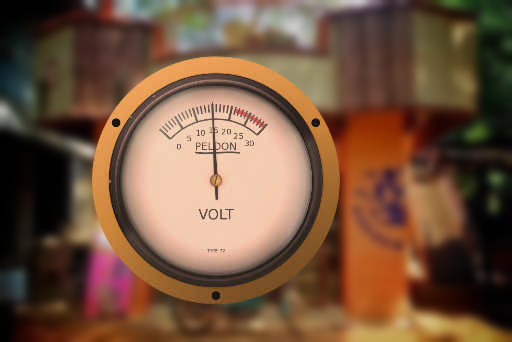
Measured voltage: 15 V
